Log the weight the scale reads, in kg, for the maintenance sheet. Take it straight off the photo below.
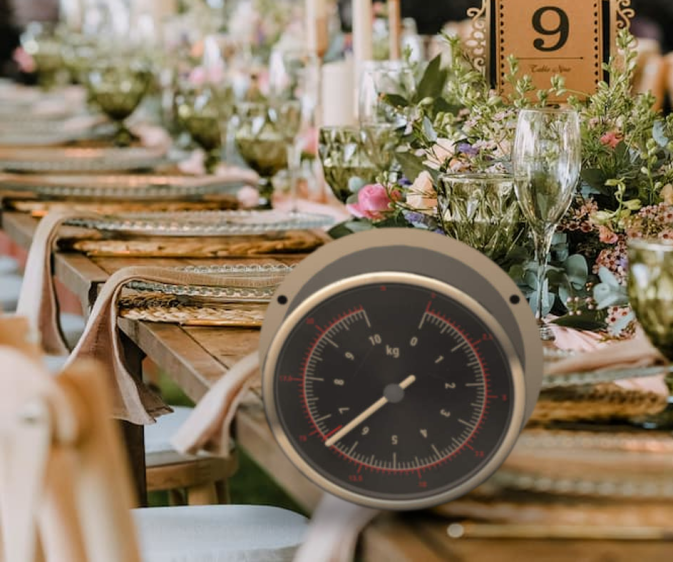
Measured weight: 6.5 kg
